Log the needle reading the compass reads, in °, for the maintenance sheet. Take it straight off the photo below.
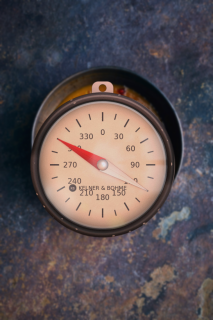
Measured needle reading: 300 °
